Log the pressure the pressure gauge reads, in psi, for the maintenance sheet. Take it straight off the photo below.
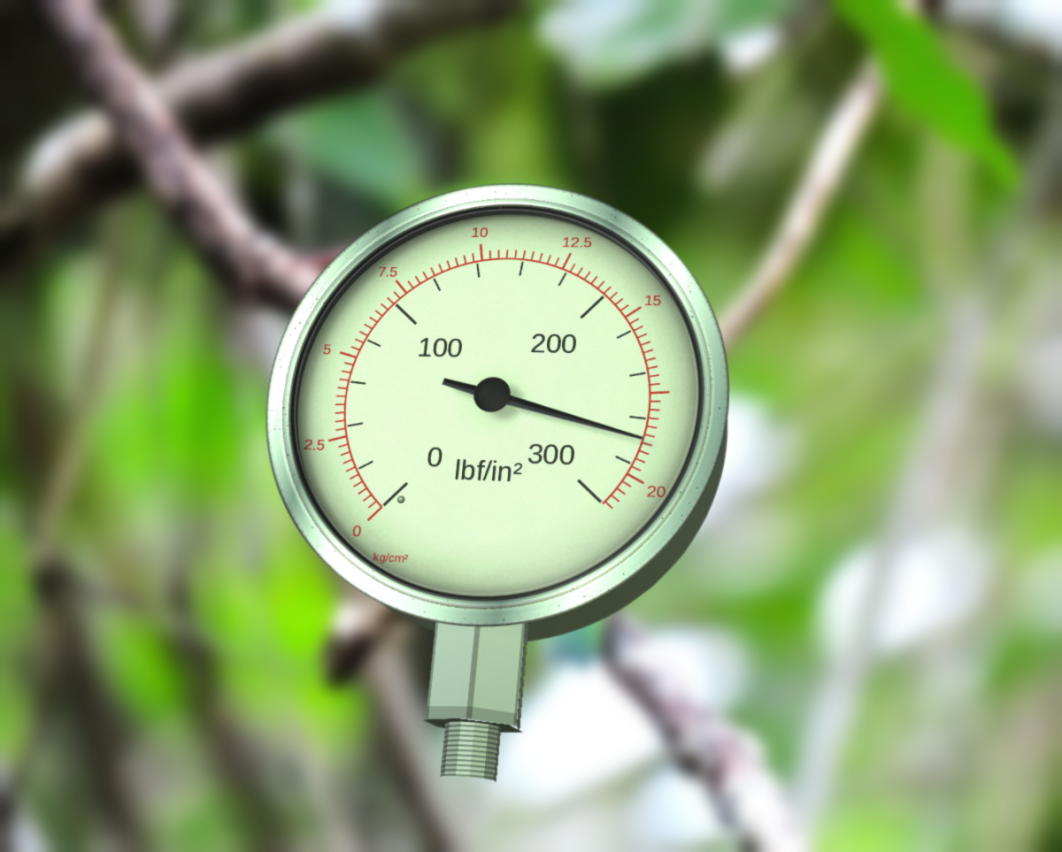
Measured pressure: 270 psi
